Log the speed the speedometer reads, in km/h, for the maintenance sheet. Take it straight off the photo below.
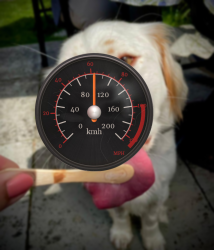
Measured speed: 100 km/h
